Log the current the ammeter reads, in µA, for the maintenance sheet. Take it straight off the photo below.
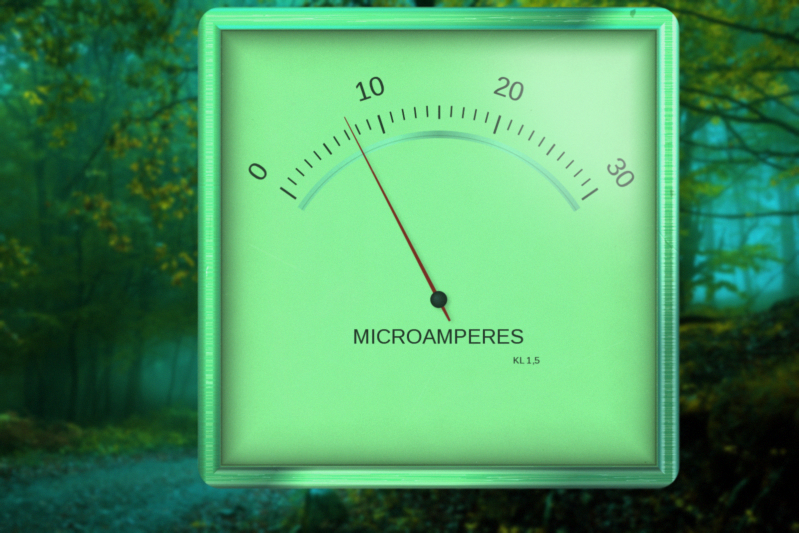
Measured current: 7.5 µA
